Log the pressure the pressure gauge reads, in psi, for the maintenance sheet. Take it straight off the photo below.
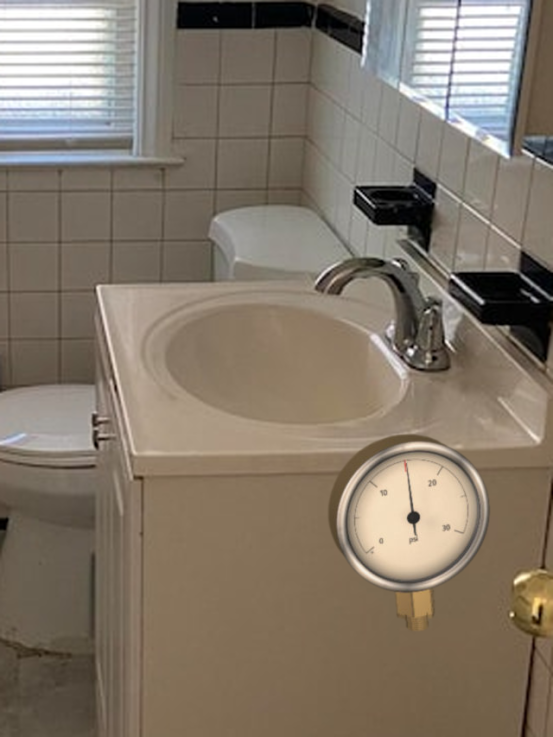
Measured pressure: 15 psi
